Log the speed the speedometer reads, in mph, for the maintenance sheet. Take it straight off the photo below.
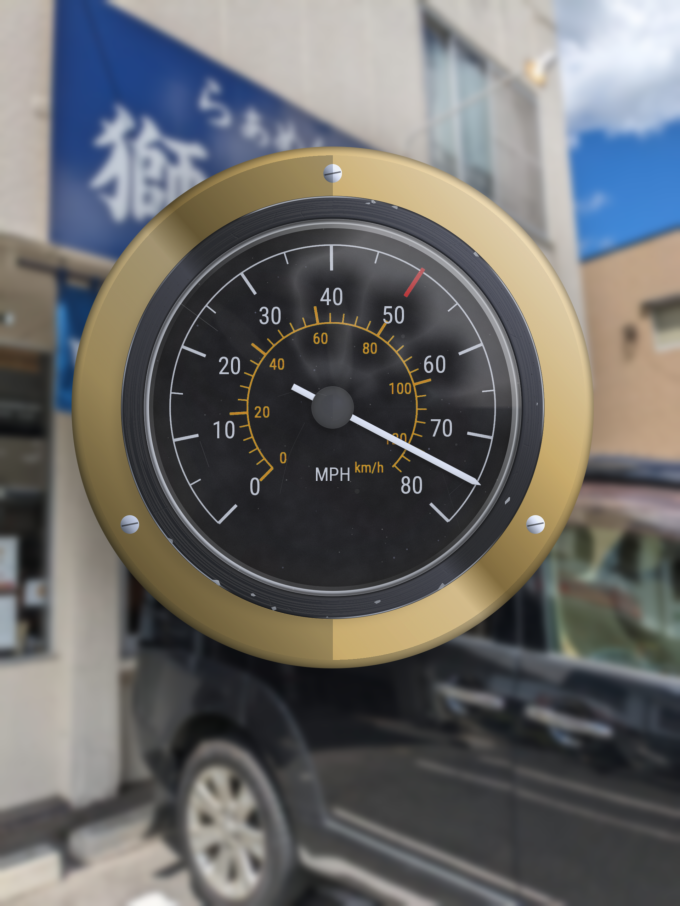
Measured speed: 75 mph
